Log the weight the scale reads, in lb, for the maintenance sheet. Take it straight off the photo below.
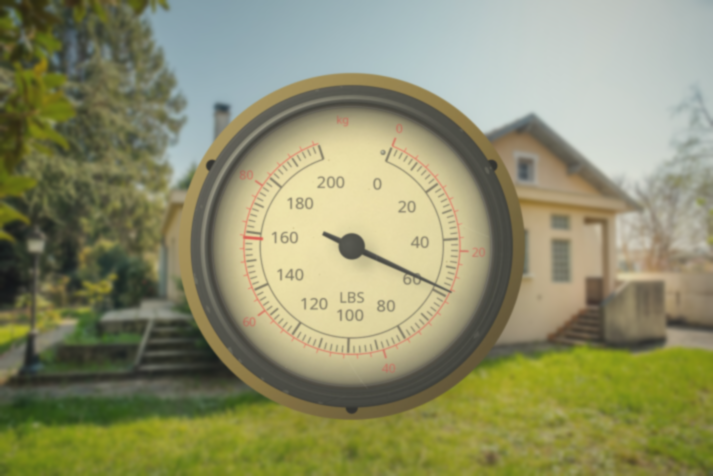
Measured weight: 58 lb
